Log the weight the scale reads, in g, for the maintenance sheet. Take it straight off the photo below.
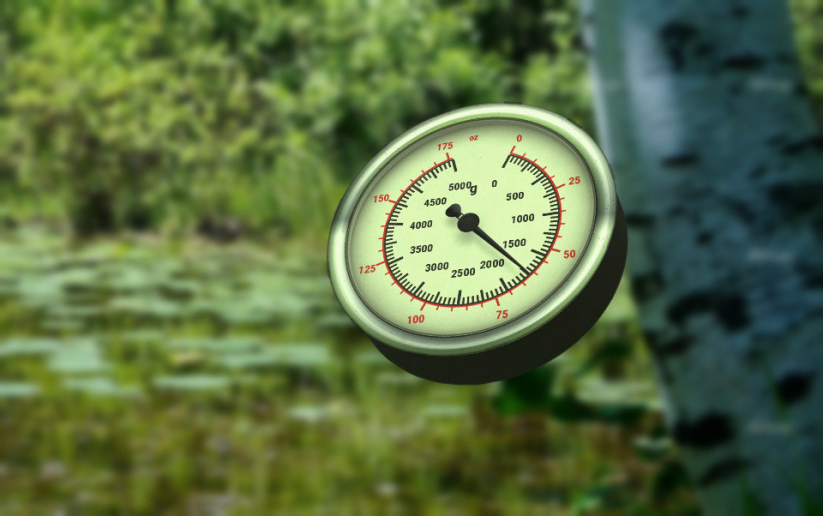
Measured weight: 1750 g
